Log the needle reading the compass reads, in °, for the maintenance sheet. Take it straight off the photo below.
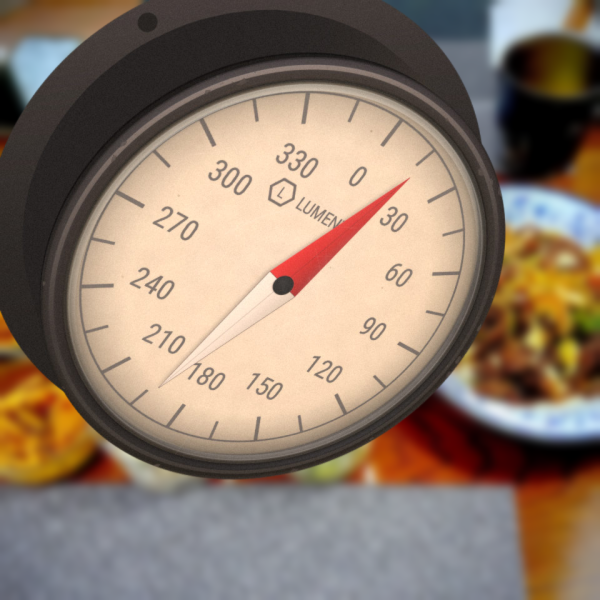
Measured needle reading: 15 °
